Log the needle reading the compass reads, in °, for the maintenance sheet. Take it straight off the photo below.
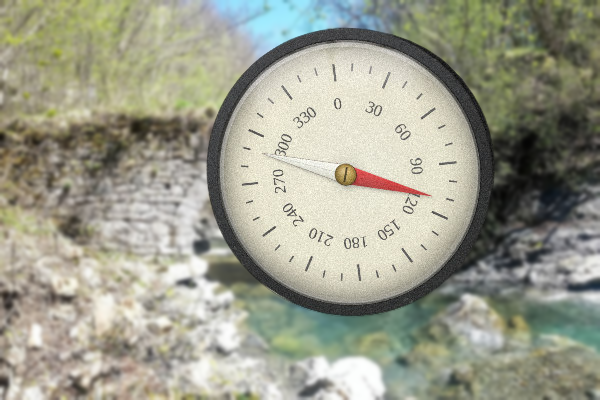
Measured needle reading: 110 °
